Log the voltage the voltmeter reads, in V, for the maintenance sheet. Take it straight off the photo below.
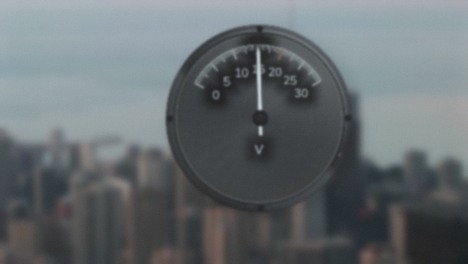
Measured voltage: 15 V
